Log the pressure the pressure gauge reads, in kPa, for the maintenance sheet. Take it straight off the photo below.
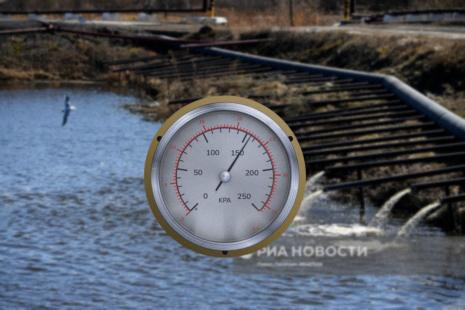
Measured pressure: 155 kPa
